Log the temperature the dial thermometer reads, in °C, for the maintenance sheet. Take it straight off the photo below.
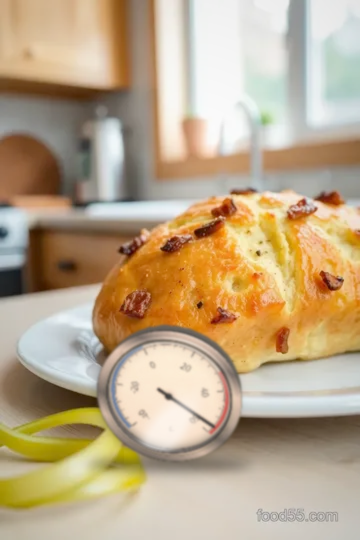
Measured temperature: 56 °C
